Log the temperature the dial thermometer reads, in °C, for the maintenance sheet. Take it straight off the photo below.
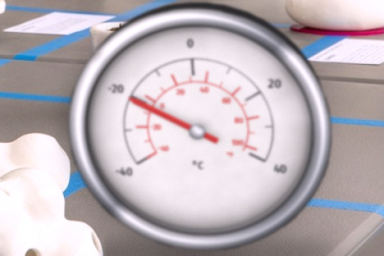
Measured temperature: -20 °C
